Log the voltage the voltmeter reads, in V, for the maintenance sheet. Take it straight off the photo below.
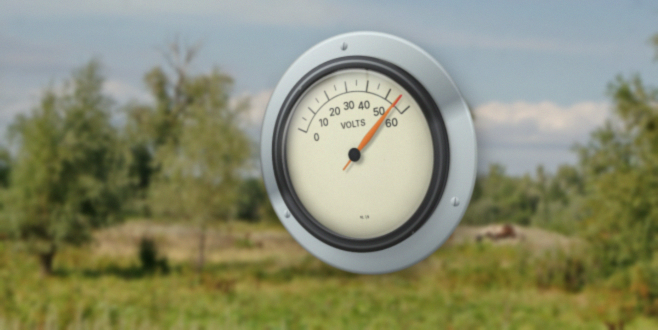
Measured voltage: 55 V
